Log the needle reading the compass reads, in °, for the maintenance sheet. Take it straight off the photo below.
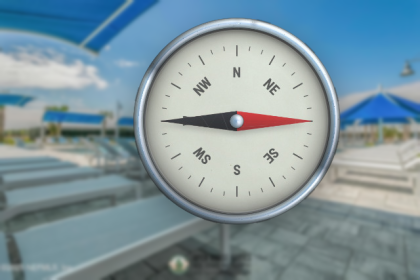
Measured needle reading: 90 °
